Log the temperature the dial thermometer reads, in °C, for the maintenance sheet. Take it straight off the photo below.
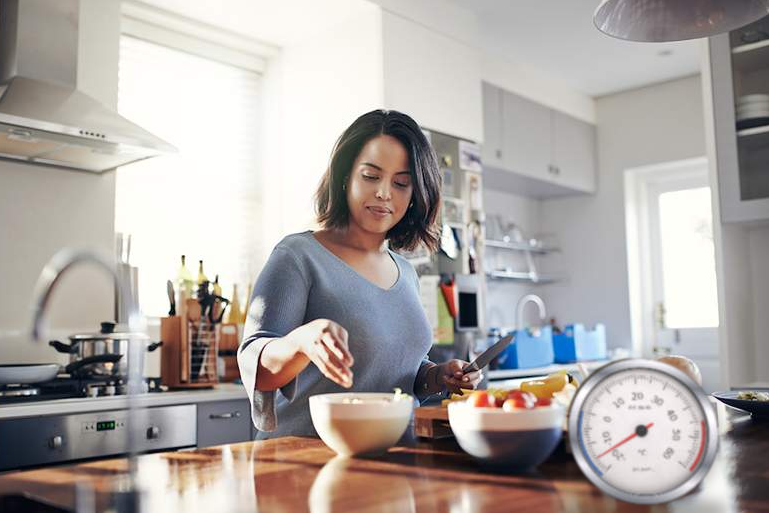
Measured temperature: -15 °C
